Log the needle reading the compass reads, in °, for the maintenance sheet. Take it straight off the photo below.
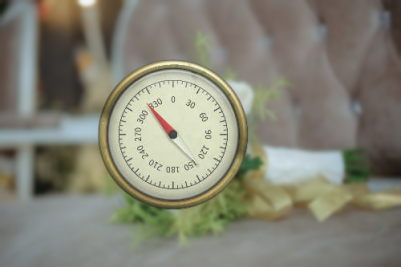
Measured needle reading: 320 °
